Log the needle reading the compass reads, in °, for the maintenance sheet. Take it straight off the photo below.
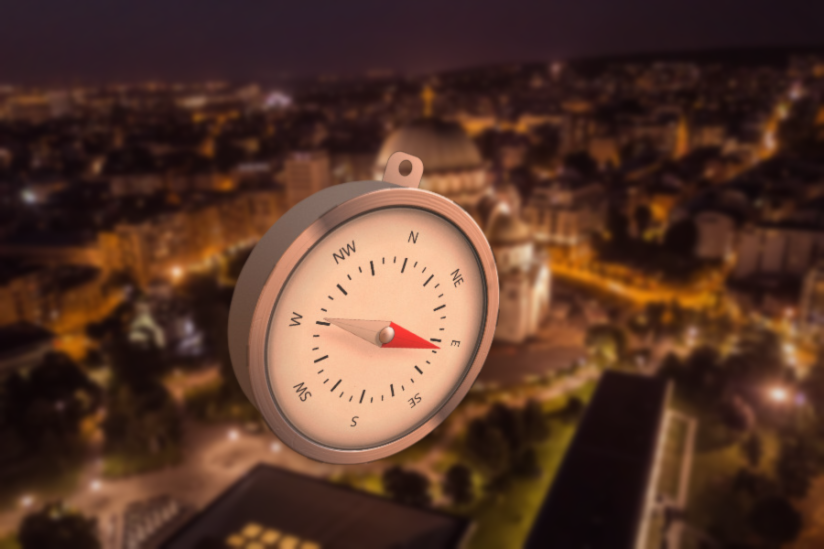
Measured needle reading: 95 °
